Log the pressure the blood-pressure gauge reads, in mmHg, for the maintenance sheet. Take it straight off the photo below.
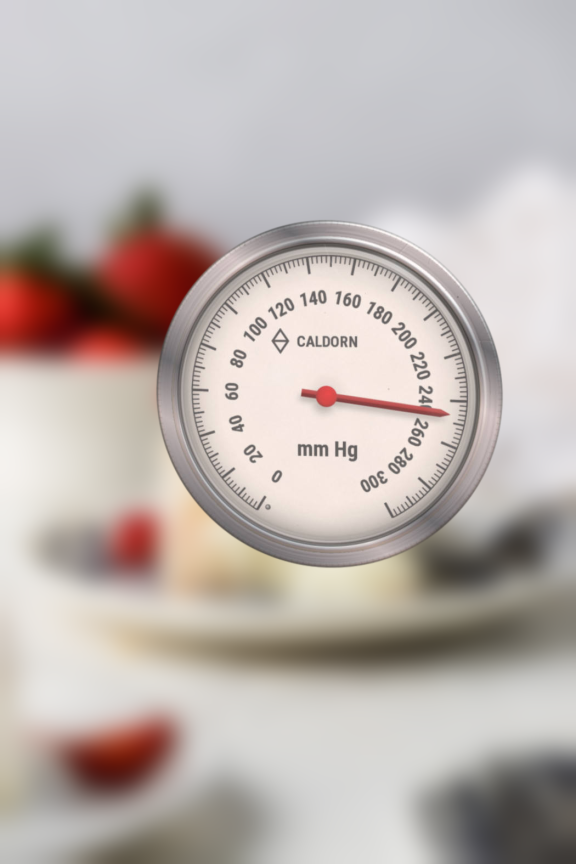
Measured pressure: 246 mmHg
